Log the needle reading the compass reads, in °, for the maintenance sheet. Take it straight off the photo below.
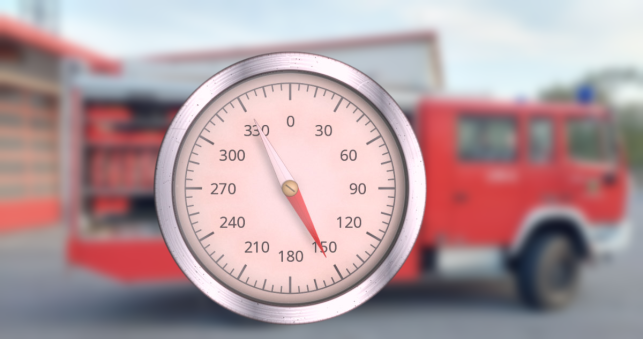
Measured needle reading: 152.5 °
